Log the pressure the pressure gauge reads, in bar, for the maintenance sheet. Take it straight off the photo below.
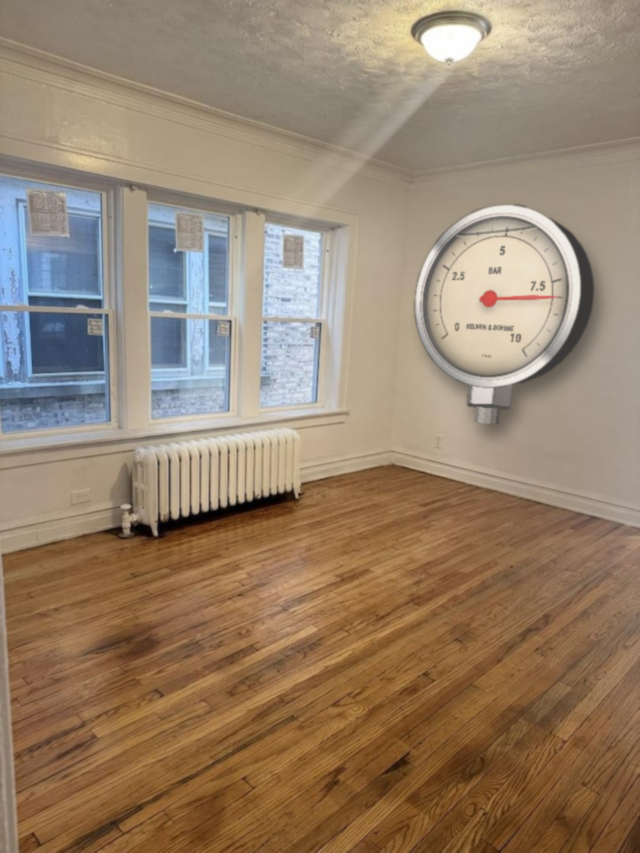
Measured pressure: 8 bar
